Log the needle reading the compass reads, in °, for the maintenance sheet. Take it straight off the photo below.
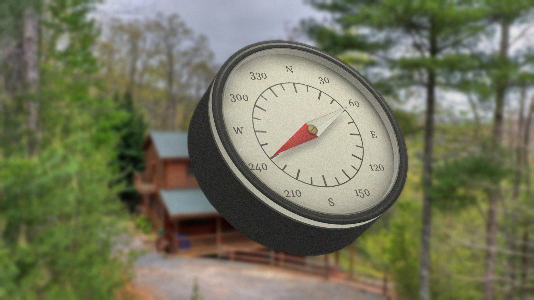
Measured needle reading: 240 °
